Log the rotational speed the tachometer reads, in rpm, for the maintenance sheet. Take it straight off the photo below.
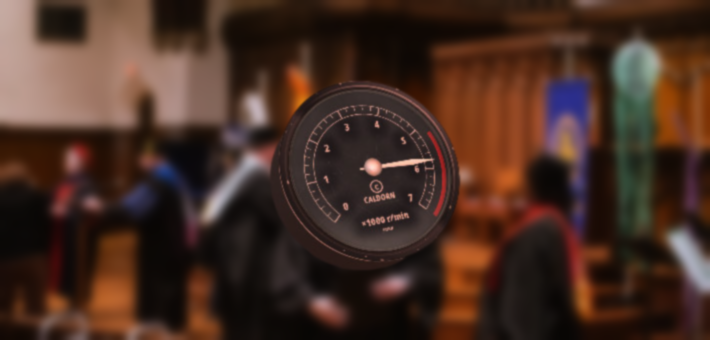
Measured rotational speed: 5800 rpm
